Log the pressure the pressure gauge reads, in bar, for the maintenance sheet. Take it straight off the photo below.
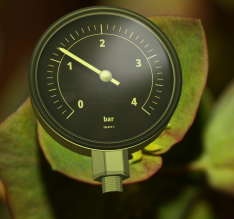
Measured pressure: 1.2 bar
